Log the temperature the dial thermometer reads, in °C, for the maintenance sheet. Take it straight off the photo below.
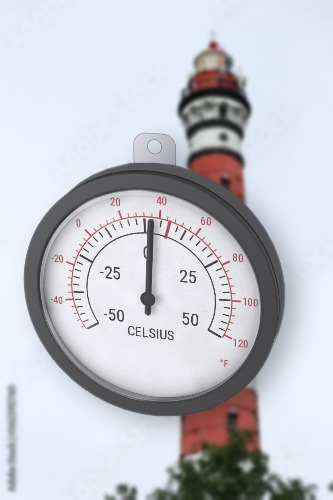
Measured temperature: 2.5 °C
